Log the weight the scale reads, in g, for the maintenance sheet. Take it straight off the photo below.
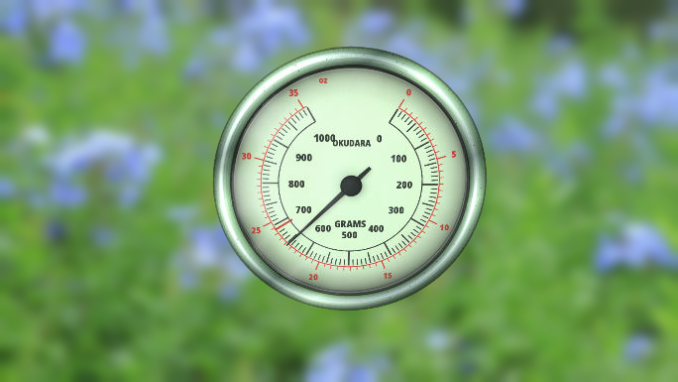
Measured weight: 650 g
